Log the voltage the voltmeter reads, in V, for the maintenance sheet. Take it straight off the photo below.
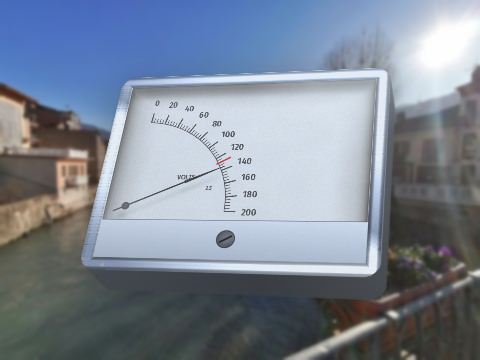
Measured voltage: 140 V
